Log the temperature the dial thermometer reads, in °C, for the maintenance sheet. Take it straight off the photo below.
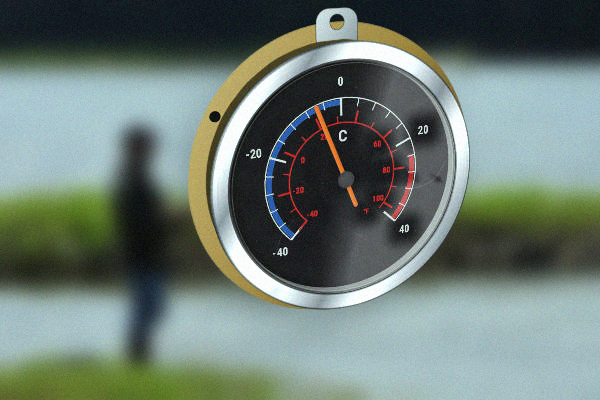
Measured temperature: -6 °C
